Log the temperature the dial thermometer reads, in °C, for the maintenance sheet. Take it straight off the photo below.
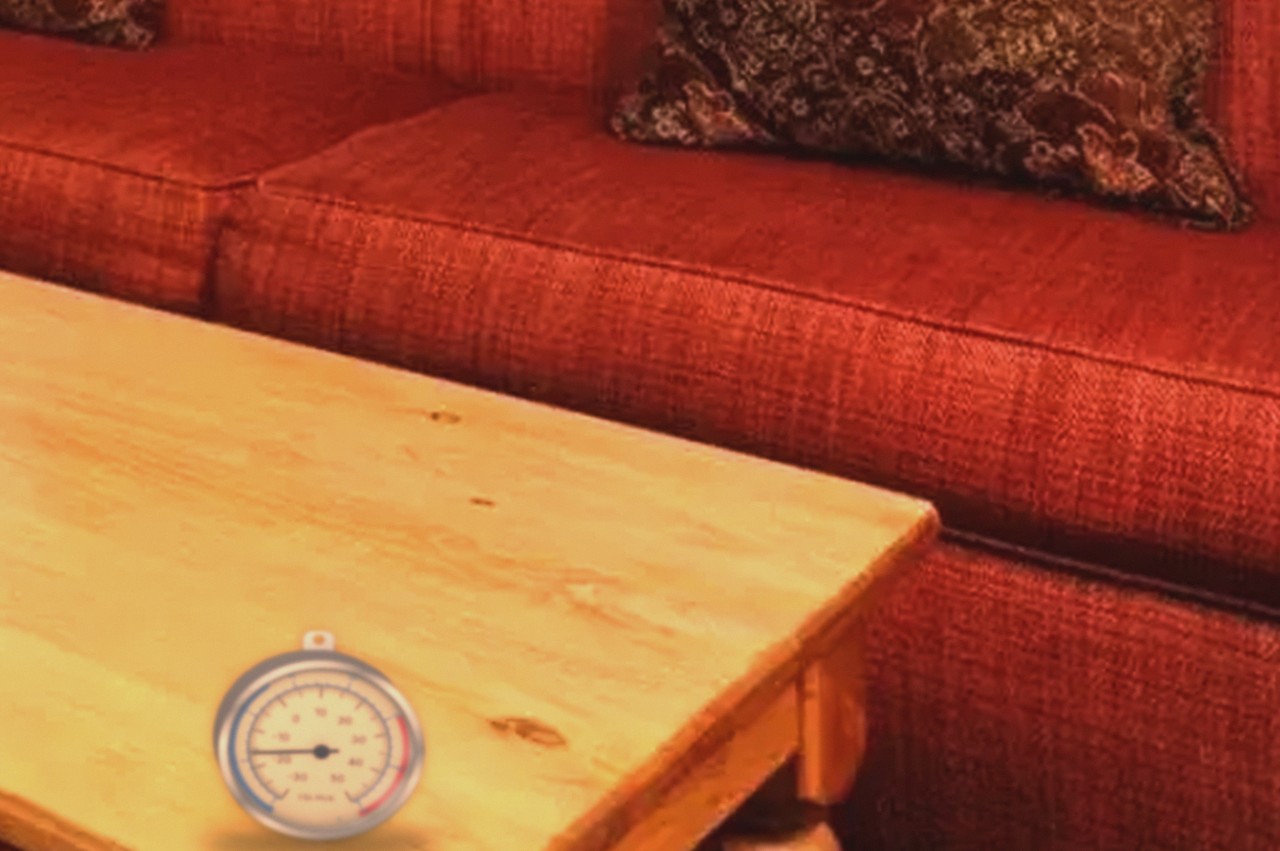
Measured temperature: -15 °C
